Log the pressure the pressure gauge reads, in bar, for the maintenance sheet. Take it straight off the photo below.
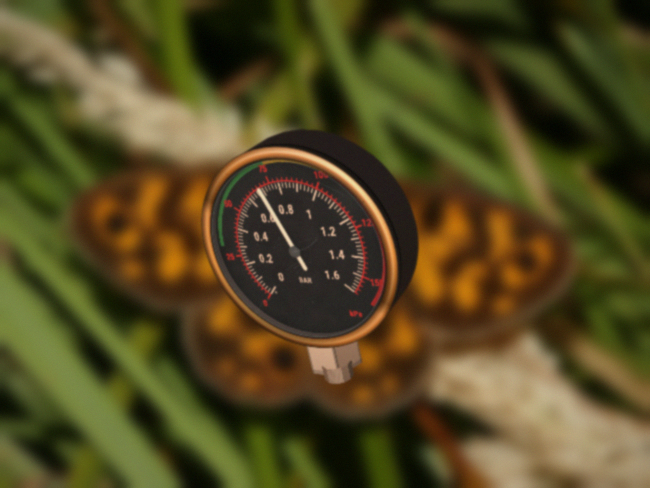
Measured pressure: 0.7 bar
